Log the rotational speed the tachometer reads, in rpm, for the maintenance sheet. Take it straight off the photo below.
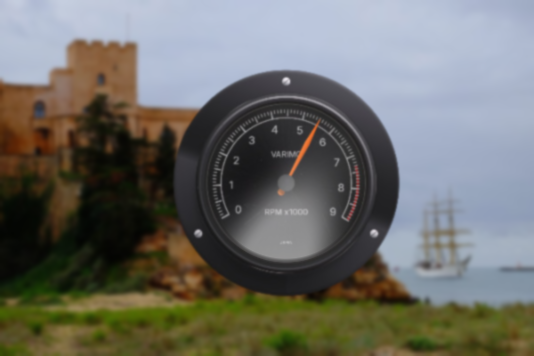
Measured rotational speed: 5500 rpm
